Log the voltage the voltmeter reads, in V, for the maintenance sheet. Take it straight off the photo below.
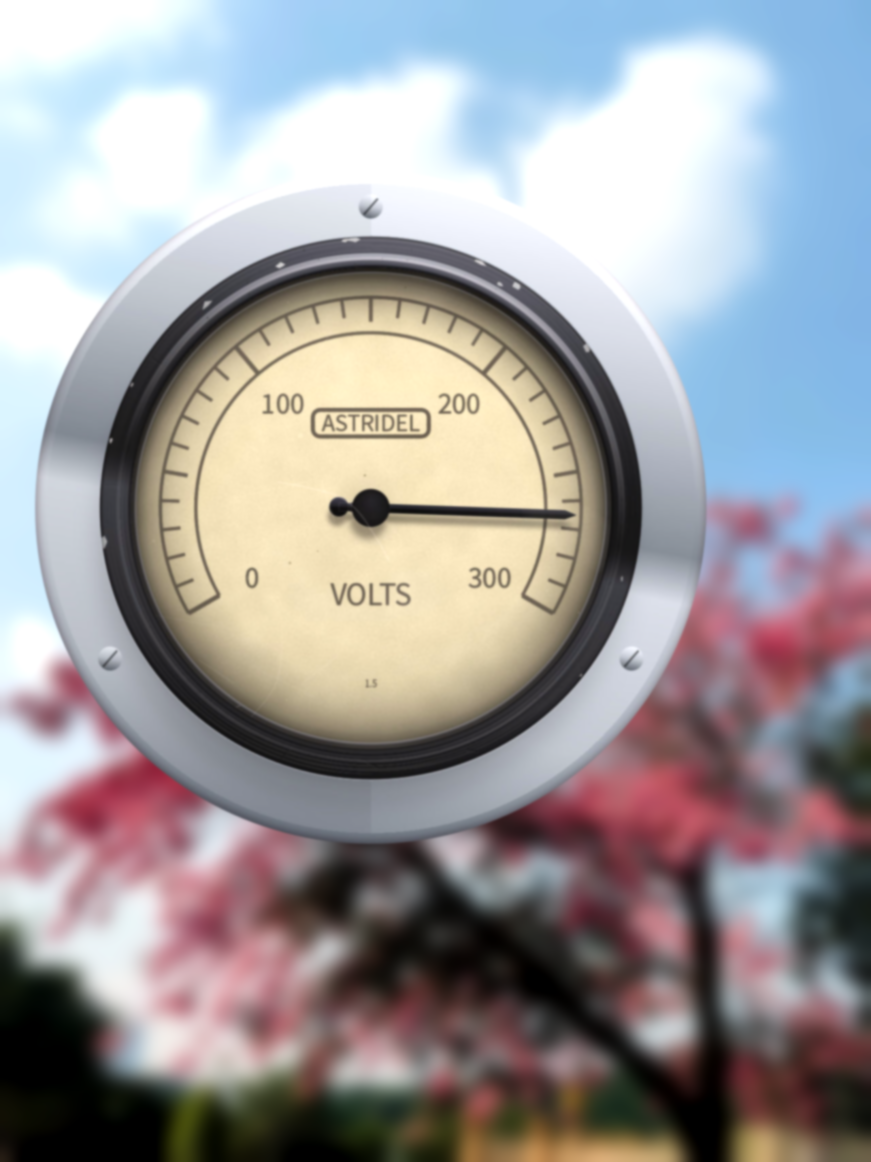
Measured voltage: 265 V
